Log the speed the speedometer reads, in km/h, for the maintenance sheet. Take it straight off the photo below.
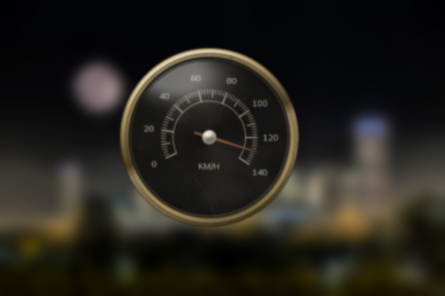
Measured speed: 130 km/h
